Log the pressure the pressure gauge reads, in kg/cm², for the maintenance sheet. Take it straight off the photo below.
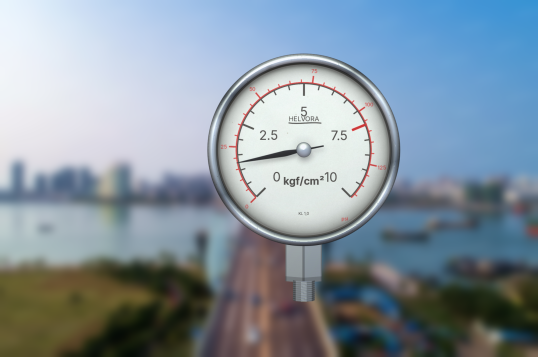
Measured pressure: 1.25 kg/cm²
